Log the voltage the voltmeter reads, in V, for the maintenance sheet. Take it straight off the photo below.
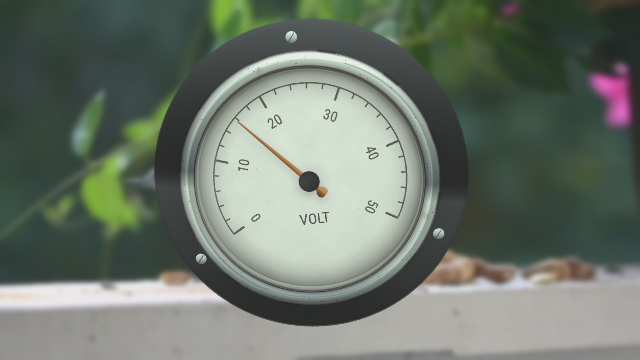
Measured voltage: 16 V
